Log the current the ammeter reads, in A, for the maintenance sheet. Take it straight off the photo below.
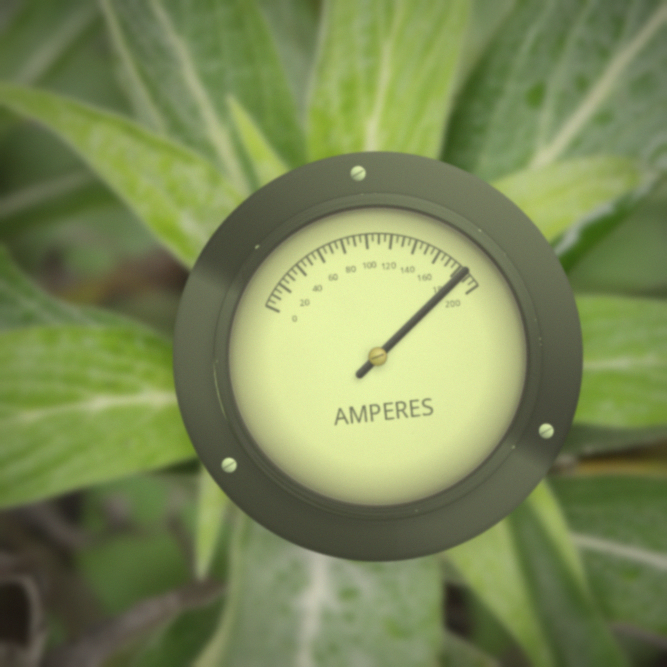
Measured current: 185 A
